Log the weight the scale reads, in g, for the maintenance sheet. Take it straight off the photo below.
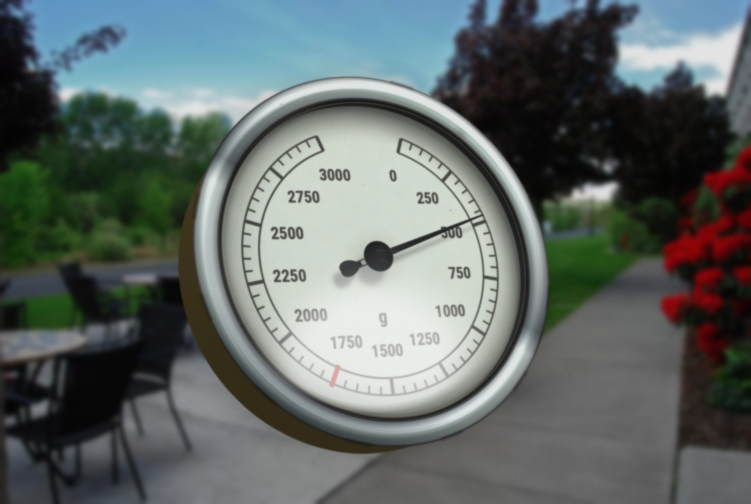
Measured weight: 475 g
